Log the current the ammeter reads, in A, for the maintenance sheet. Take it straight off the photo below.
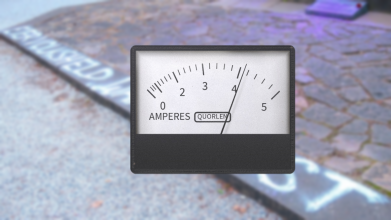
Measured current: 4.1 A
